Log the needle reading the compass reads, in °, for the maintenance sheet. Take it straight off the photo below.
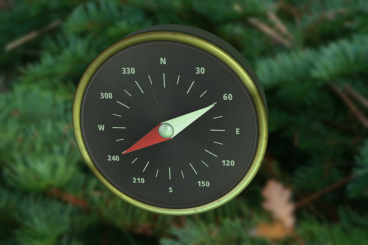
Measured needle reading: 240 °
